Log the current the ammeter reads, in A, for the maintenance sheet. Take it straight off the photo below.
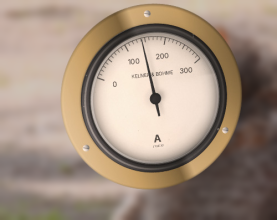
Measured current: 140 A
